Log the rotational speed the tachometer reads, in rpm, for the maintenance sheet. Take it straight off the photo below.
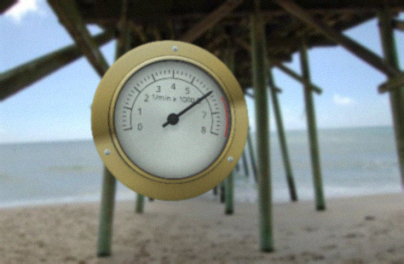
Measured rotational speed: 6000 rpm
